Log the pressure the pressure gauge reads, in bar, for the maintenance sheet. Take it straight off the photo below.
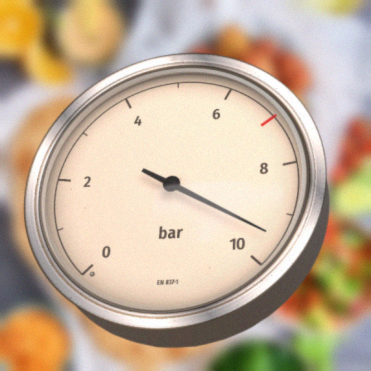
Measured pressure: 9.5 bar
